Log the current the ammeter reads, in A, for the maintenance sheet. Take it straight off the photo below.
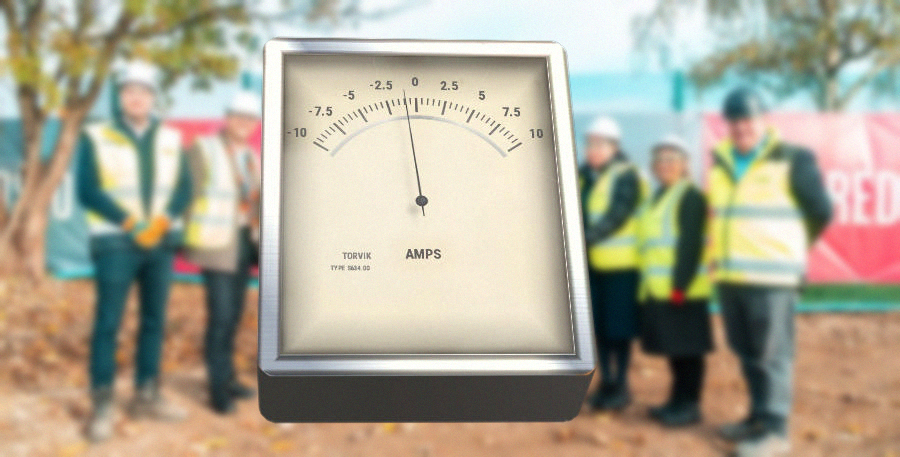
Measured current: -1 A
